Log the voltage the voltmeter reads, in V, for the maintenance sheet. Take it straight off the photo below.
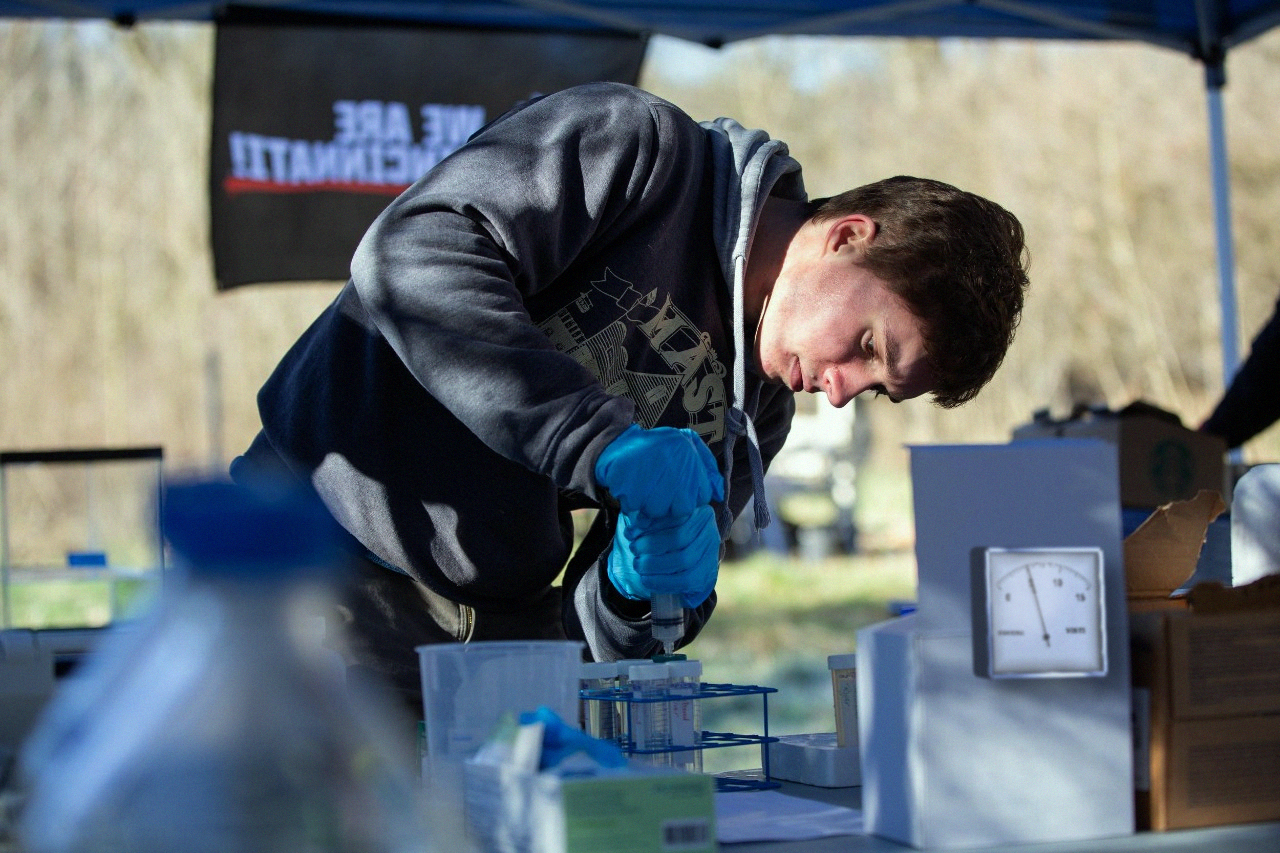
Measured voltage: 5 V
